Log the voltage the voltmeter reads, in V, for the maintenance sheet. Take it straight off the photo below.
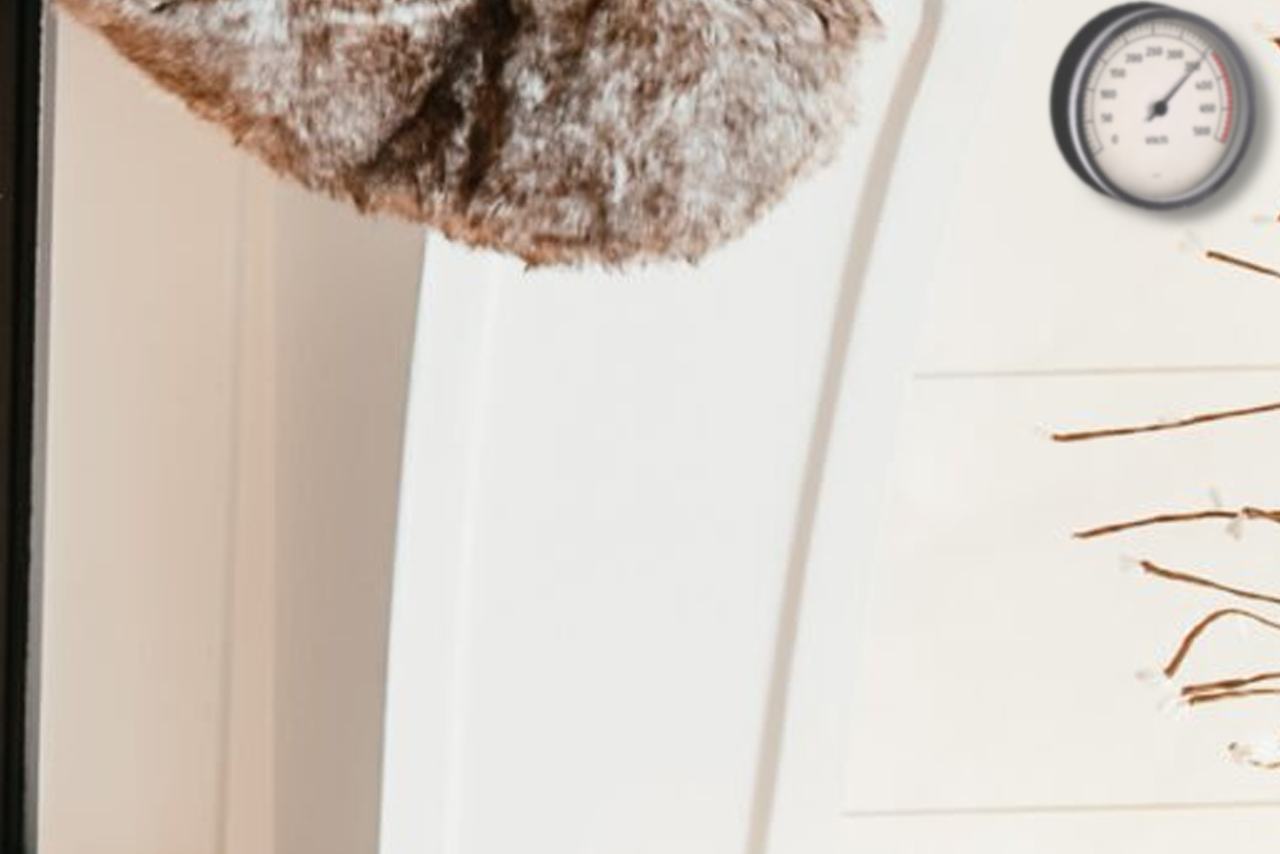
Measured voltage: 350 V
